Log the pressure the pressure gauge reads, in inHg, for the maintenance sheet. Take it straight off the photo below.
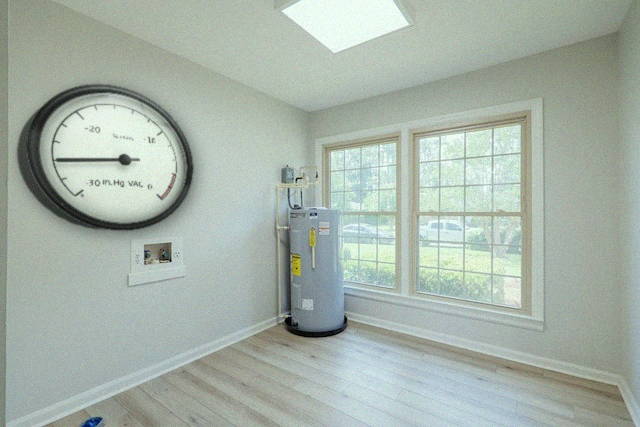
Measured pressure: -26 inHg
